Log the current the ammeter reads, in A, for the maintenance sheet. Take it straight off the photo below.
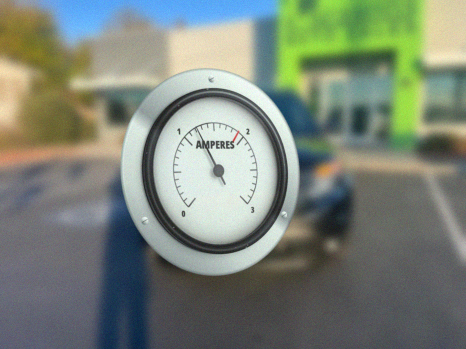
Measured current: 1.2 A
